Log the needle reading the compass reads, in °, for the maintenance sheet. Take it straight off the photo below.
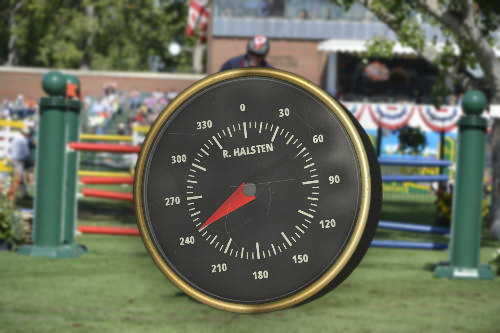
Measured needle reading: 240 °
